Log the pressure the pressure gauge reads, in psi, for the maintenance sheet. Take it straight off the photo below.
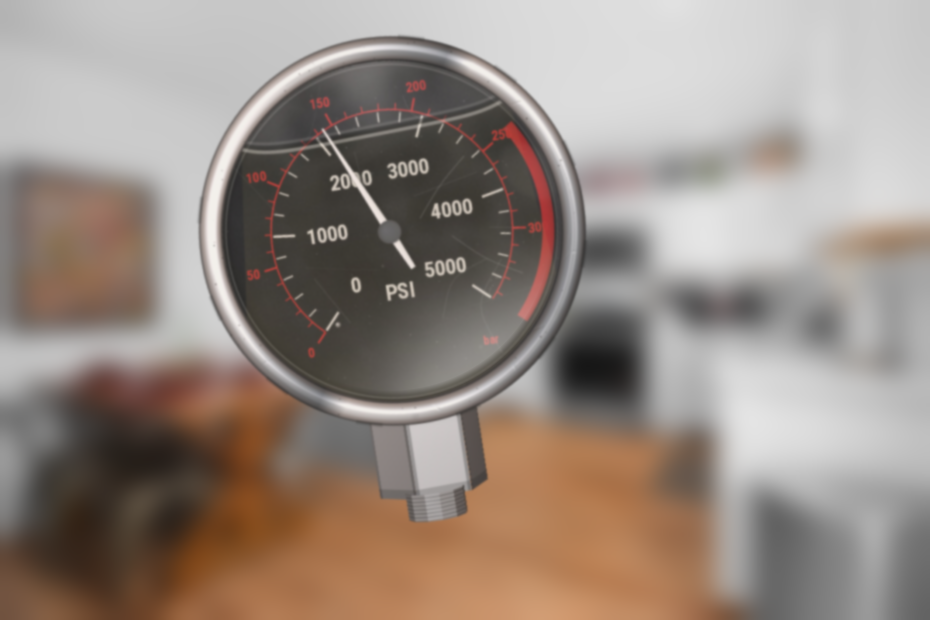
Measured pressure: 2100 psi
